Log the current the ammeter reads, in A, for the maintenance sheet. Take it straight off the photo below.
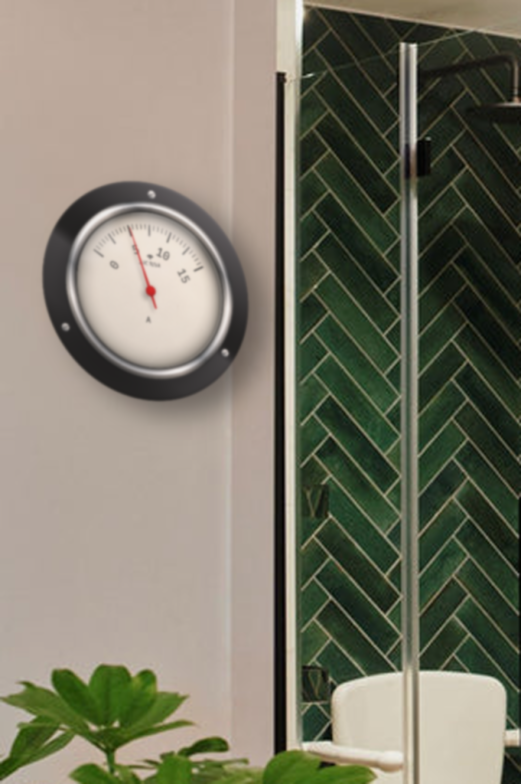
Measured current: 5 A
